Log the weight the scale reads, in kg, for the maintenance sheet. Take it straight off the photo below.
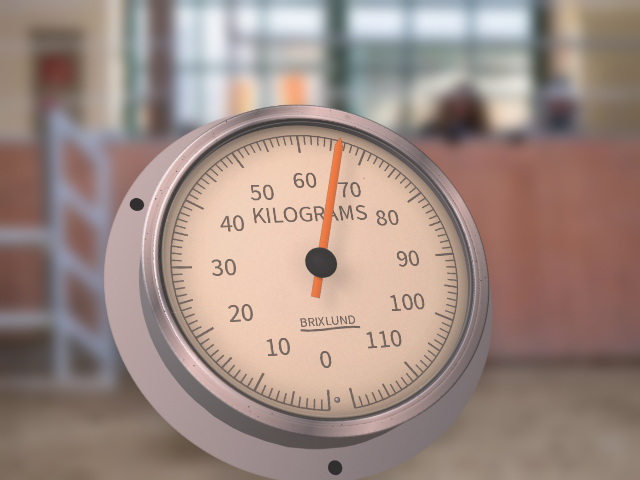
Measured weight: 66 kg
